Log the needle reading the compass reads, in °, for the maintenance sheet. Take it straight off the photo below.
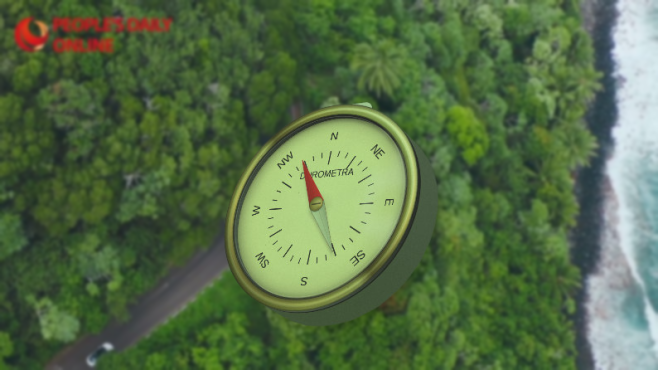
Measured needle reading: 330 °
